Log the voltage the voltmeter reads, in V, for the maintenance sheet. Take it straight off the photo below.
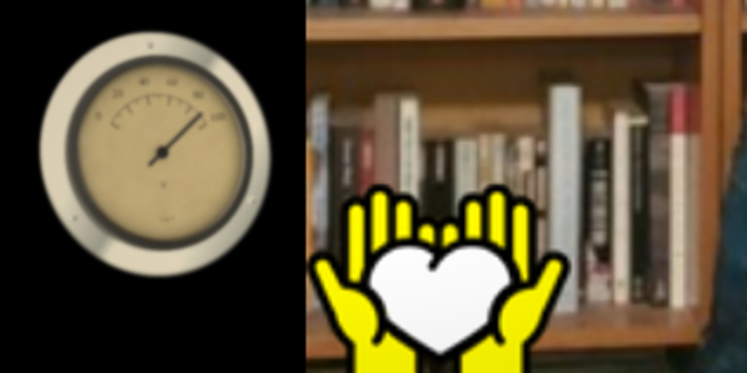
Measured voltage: 90 V
